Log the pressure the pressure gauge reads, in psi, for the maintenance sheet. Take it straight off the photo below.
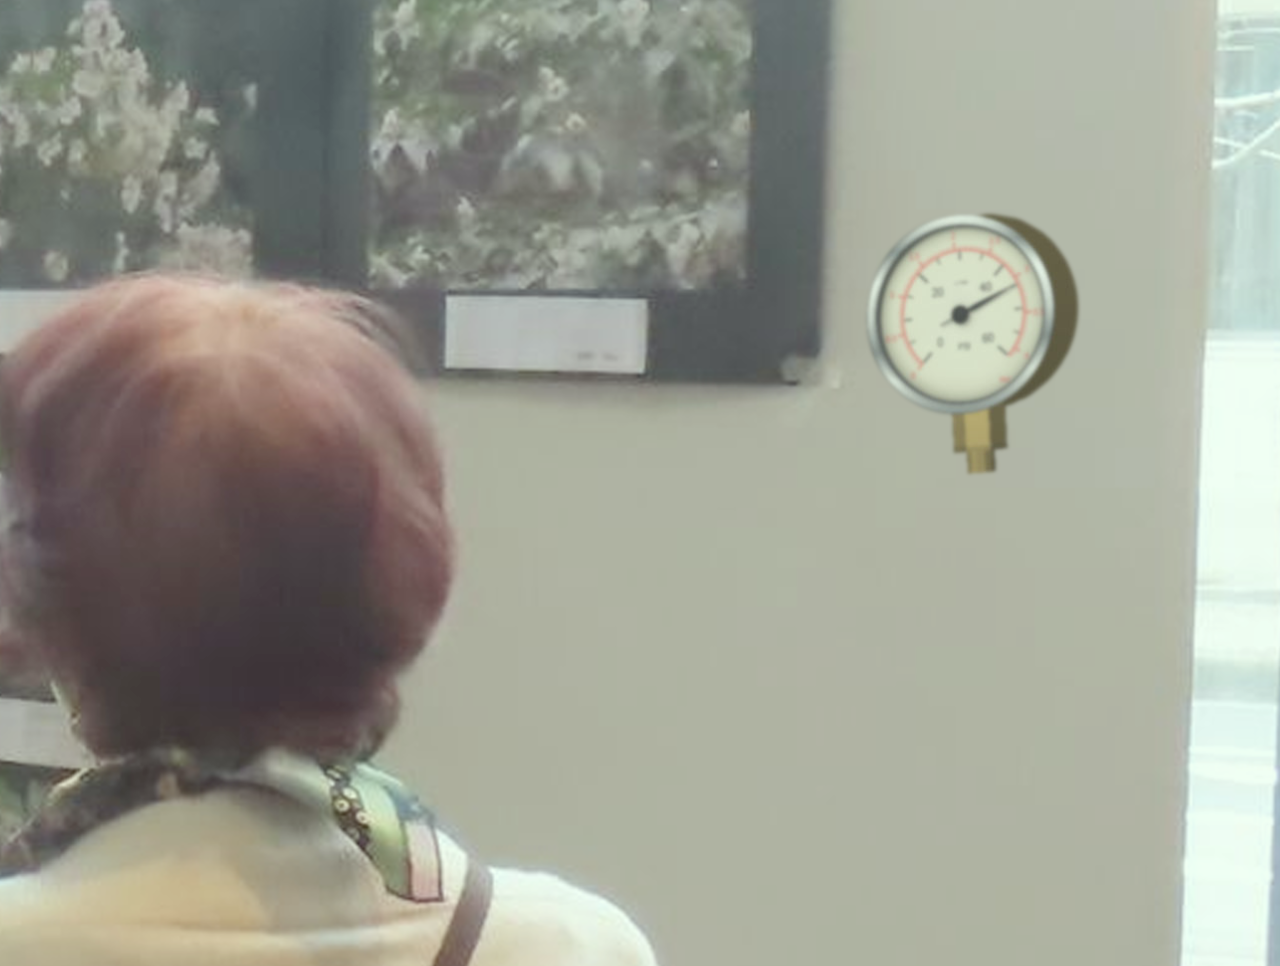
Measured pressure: 45 psi
